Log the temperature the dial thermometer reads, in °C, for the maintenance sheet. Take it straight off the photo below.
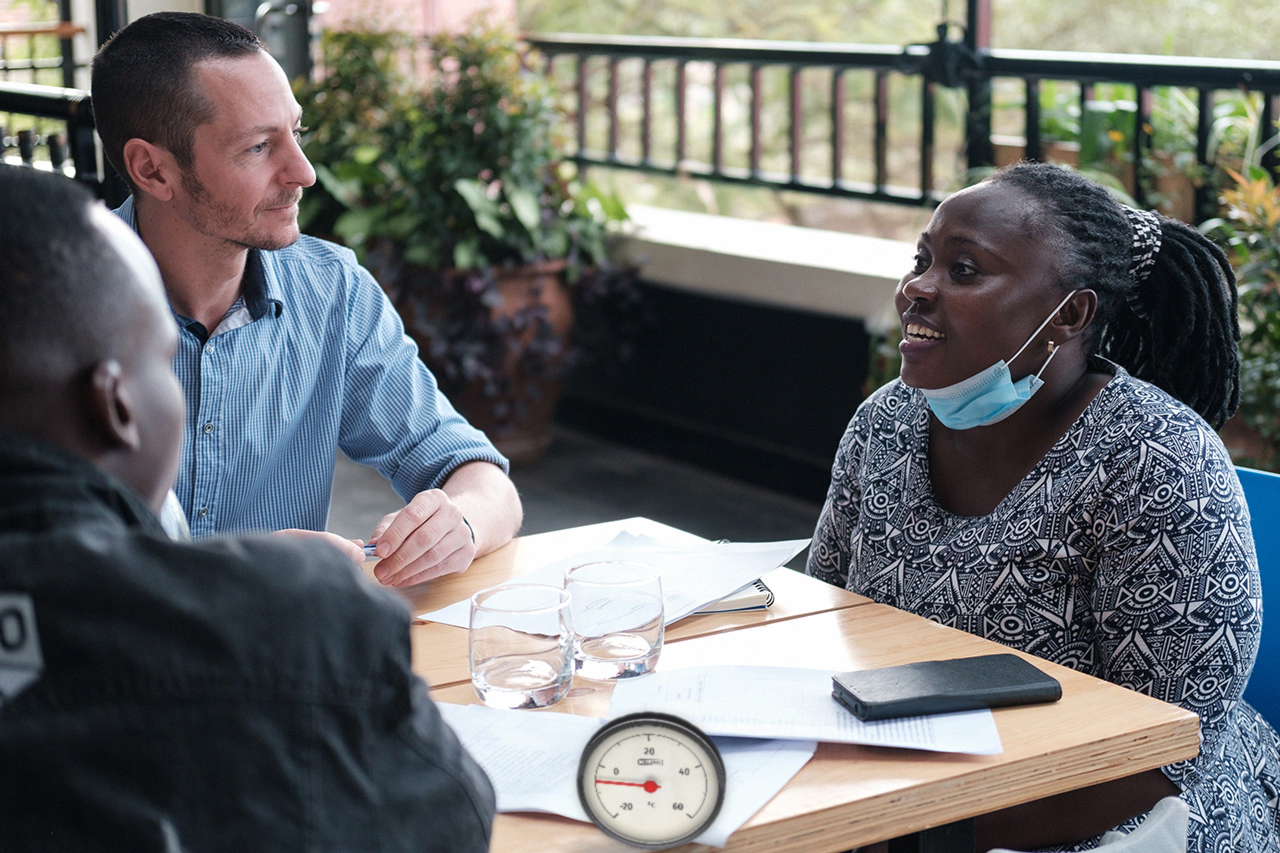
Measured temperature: -5 °C
